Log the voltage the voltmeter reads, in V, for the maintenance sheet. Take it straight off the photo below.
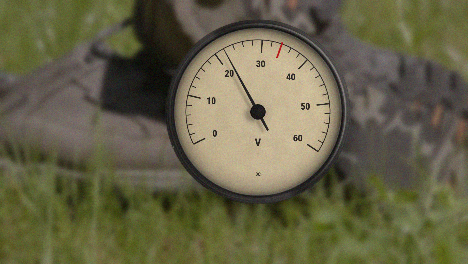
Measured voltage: 22 V
